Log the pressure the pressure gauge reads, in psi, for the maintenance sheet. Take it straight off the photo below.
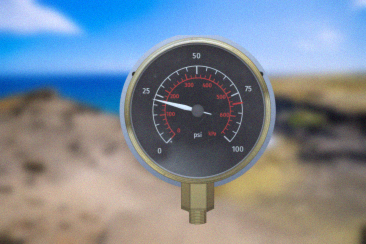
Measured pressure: 22.5 psi
